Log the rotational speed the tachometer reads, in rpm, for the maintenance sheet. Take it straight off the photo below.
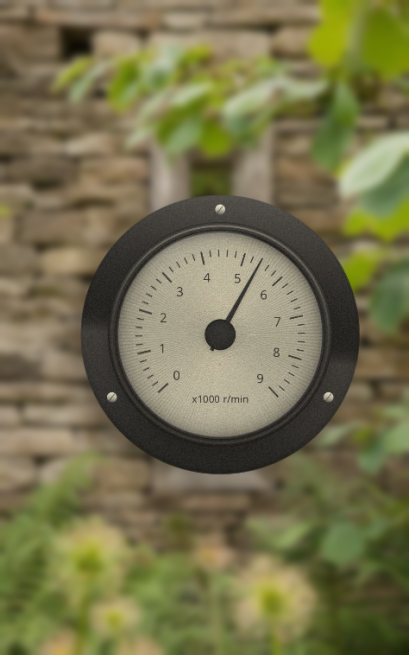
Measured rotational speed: 5400 rpm
